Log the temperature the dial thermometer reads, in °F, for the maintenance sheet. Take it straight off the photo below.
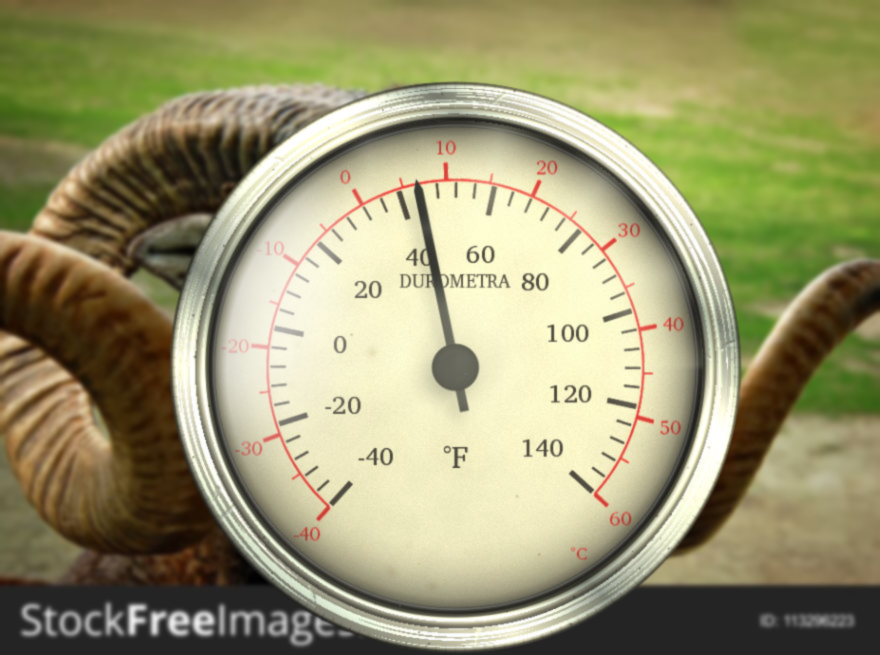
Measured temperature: 44 °F
